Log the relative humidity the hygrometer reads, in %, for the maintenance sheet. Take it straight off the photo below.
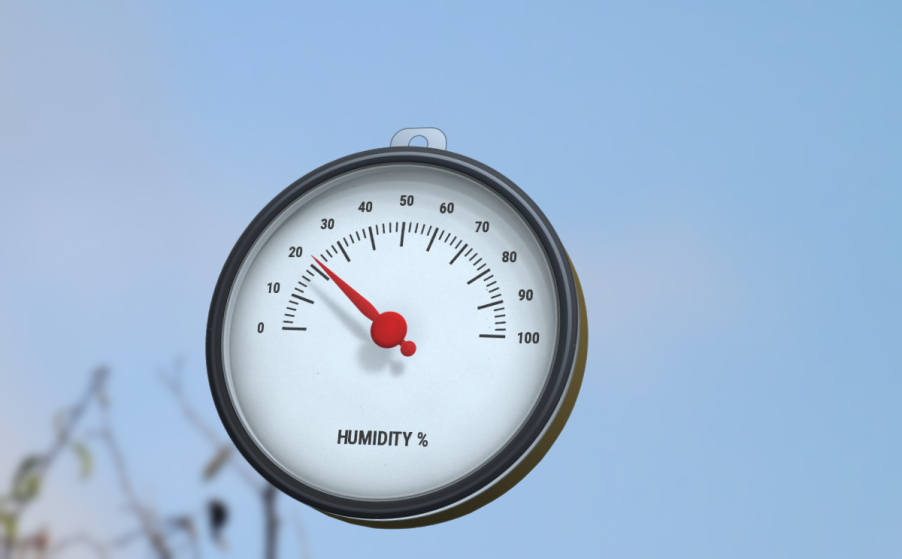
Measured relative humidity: 22 %
